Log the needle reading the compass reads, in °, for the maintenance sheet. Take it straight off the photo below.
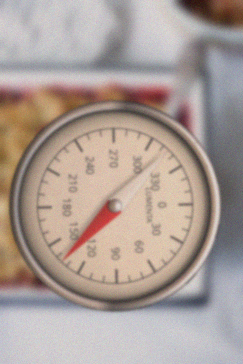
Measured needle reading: 135 °
